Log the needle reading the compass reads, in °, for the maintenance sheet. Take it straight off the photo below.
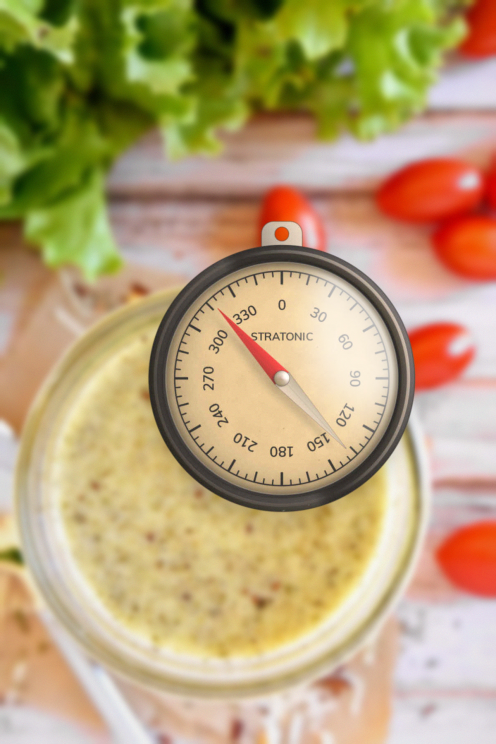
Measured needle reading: 317.5 °
